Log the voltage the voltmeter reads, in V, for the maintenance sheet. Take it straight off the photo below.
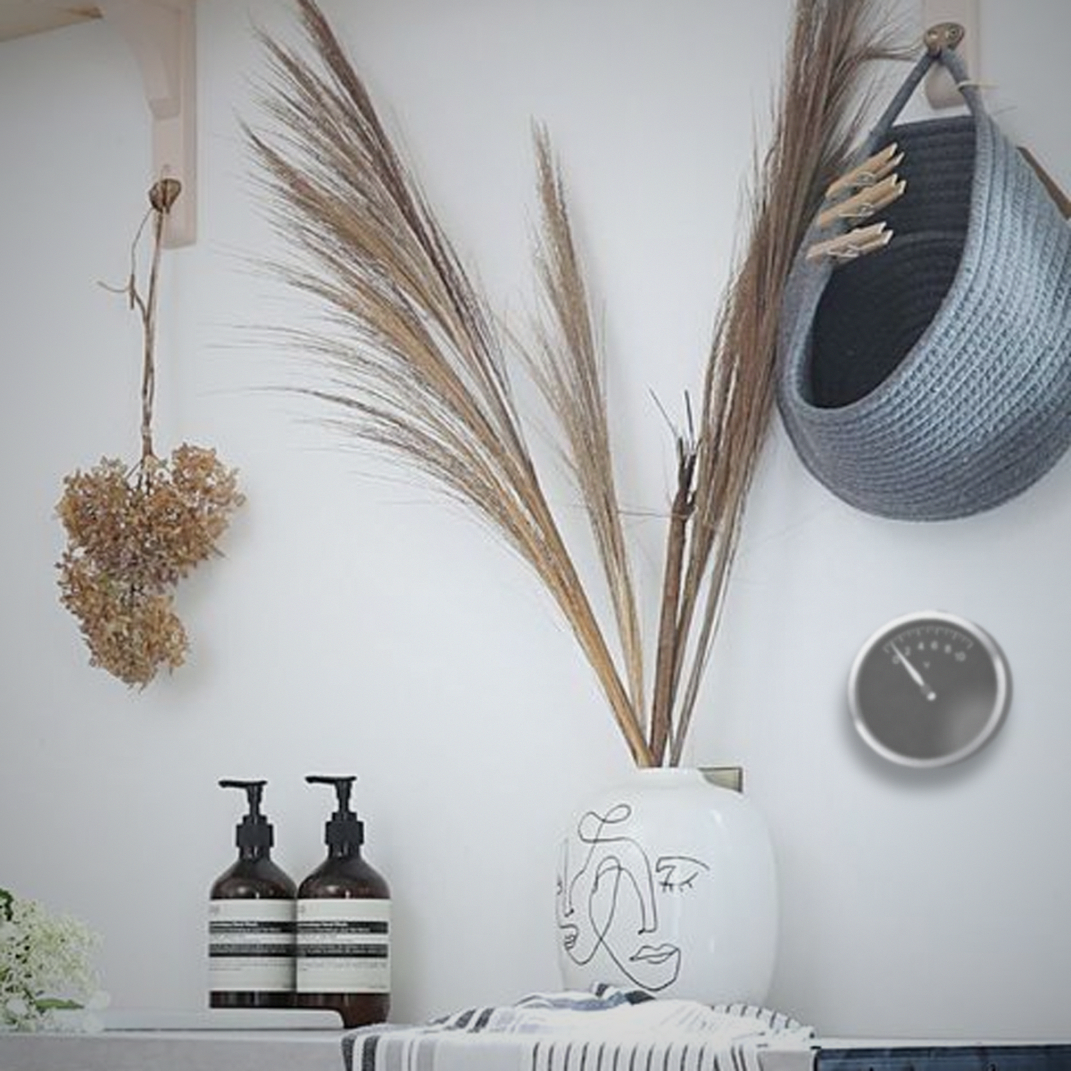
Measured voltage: 1 V
